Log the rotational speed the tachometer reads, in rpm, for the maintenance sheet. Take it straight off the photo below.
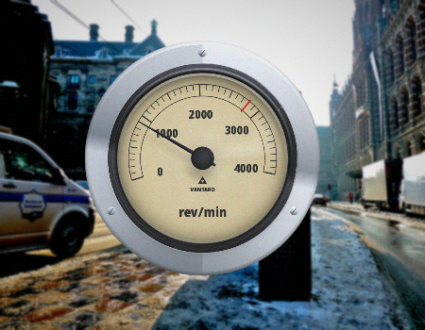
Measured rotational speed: 900 rpm
